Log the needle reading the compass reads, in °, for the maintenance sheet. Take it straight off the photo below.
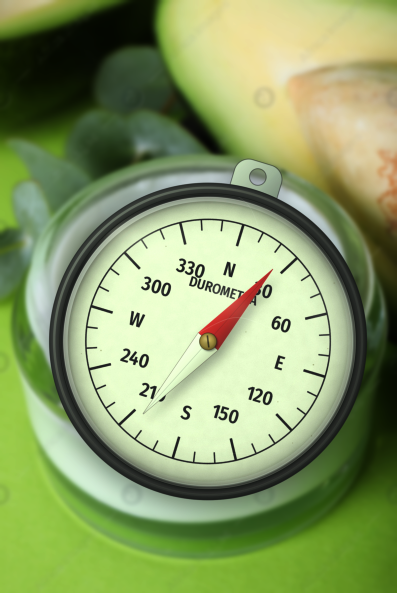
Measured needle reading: 25 °
